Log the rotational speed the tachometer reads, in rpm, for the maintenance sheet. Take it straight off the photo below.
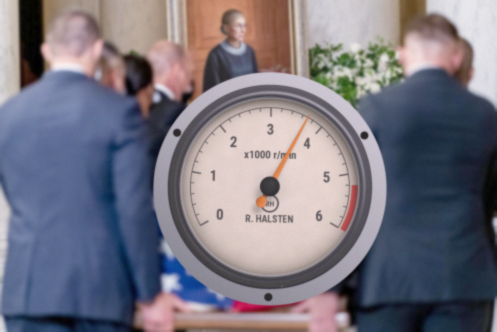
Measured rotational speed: 3700 rpm
